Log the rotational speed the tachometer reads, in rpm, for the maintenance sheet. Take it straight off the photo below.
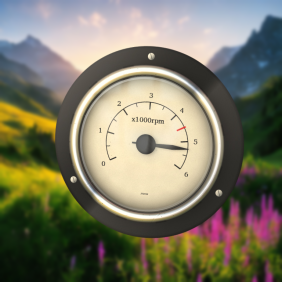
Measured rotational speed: 5250 rpm
